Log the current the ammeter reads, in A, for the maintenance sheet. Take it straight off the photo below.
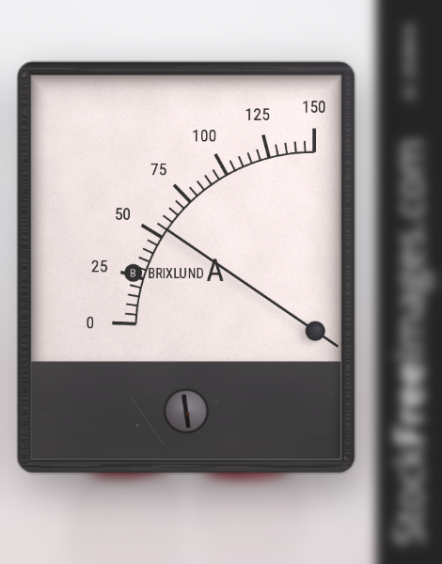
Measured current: 55 A
